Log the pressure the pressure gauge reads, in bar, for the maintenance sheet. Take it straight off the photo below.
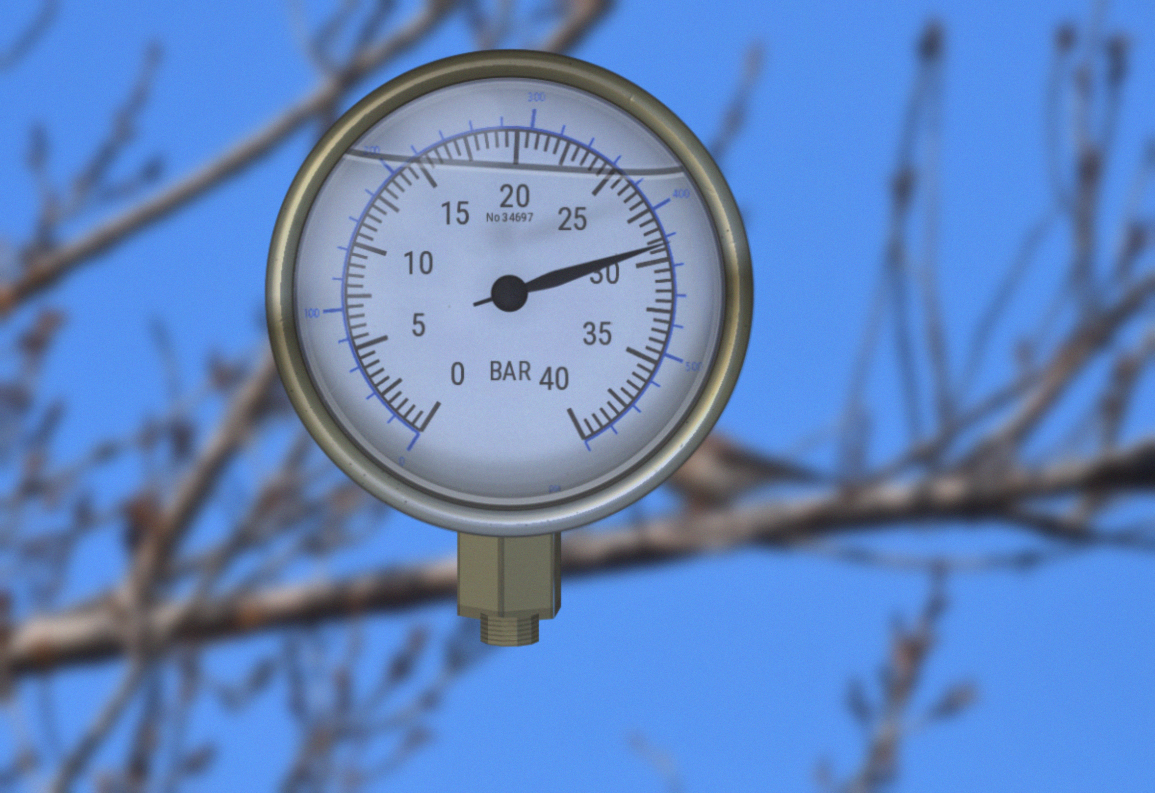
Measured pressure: 29.25 bar
